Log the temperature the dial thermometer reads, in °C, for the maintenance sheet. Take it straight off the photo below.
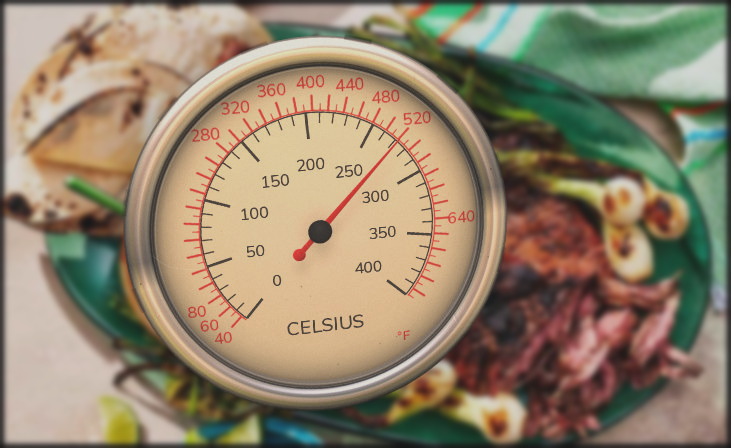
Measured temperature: 270 °C
